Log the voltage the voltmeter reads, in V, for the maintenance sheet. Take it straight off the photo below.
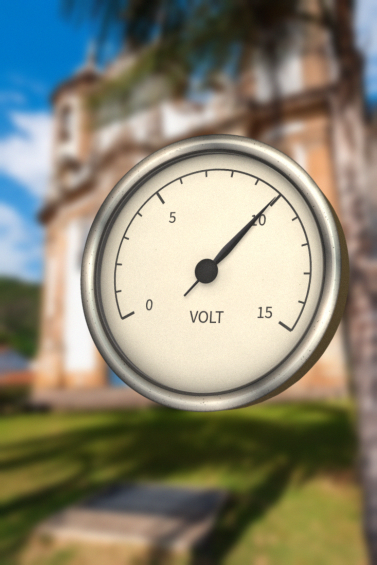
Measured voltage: 10 V
